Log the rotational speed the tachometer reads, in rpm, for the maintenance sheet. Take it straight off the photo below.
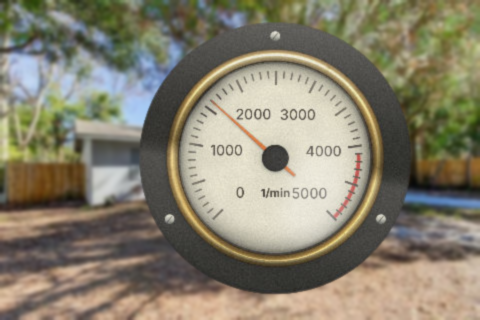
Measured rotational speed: 1600 rpm
